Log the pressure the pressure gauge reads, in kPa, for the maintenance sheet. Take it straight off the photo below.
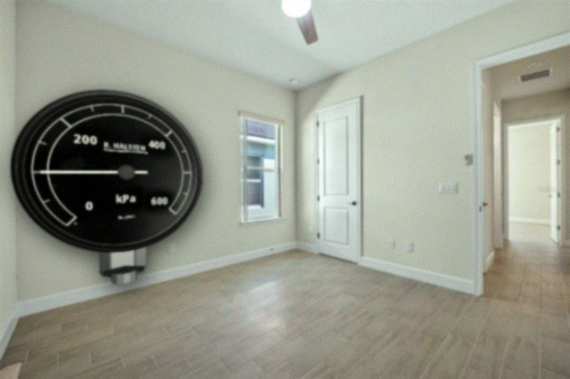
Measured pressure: 100 kPa
